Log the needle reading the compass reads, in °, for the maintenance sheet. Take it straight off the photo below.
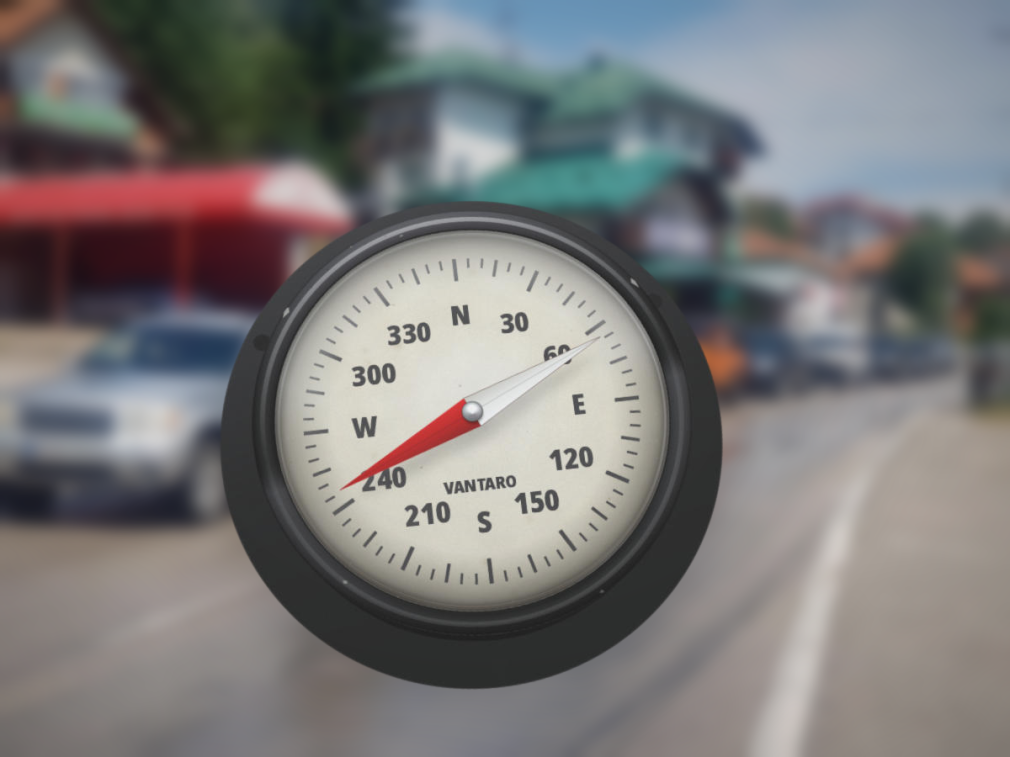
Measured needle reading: 245 °
